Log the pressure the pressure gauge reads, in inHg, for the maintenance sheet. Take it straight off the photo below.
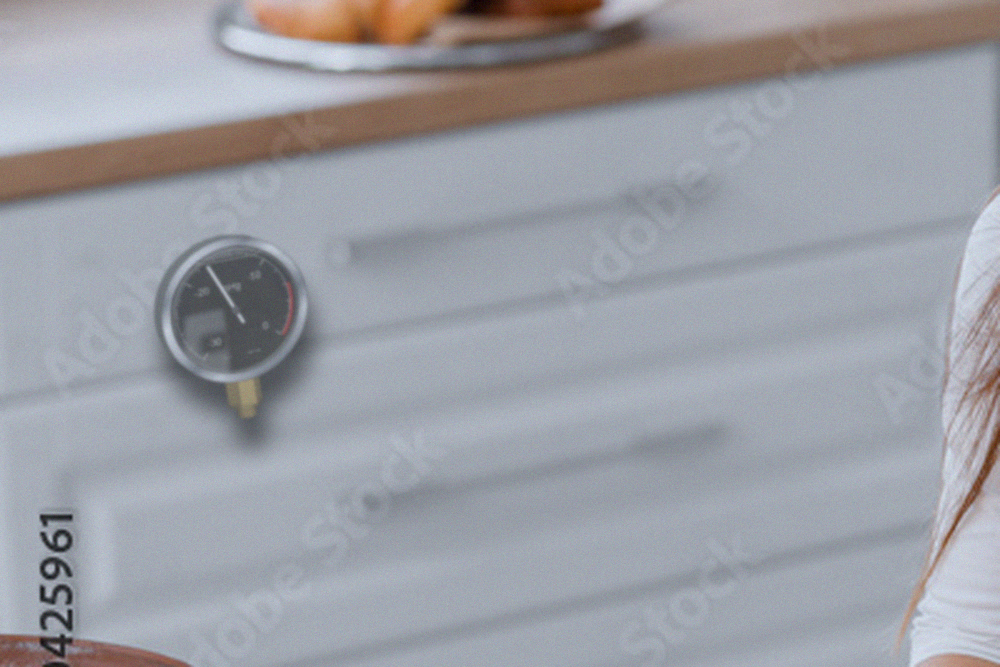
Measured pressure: -17 inHg
